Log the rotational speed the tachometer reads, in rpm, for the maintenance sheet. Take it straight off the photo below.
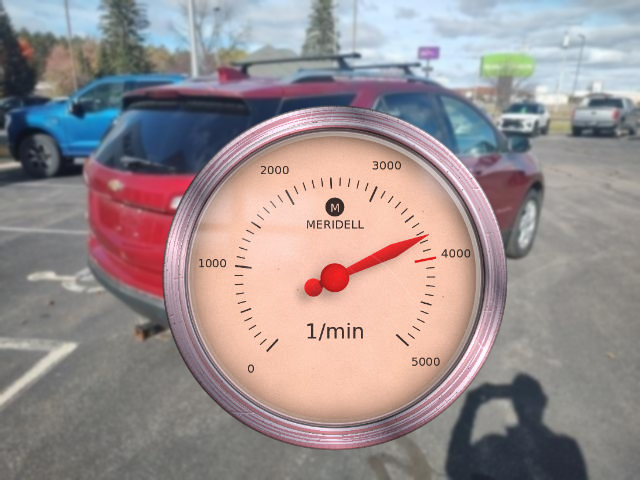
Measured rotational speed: 3750 rpm
